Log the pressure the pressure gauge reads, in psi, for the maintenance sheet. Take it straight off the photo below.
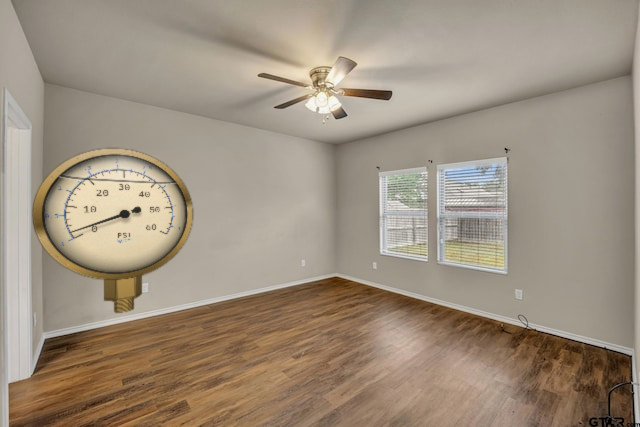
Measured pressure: 2 psi
